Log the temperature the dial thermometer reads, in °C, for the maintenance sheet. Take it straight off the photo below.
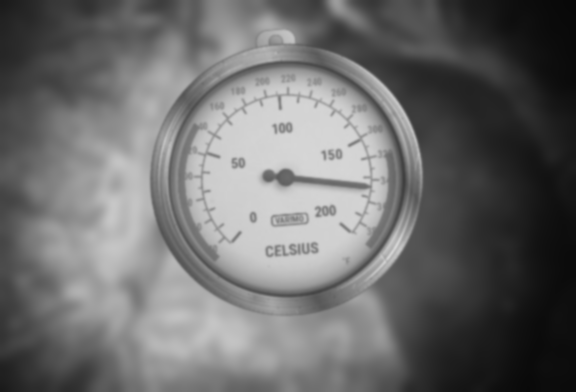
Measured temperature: 175 °C
